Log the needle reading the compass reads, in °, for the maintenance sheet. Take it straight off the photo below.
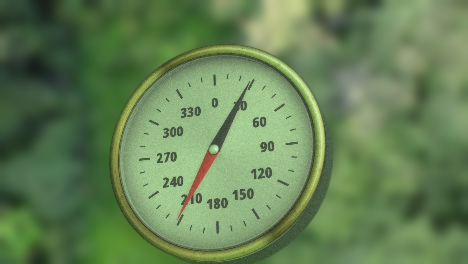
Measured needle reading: 210 °
